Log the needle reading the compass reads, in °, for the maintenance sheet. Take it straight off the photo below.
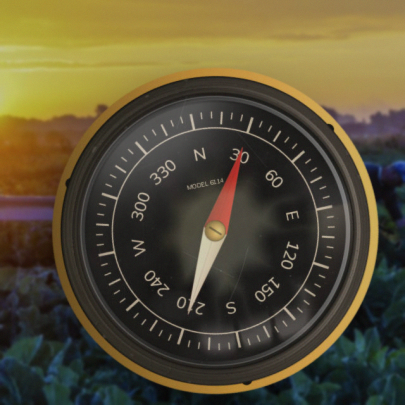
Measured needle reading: 30 °
